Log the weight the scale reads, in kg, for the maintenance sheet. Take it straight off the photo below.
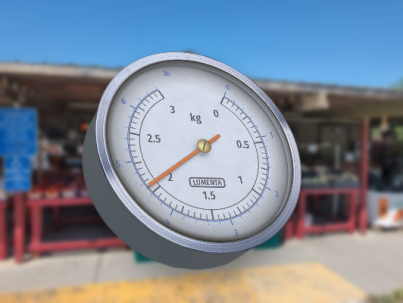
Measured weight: 2.05 kg
